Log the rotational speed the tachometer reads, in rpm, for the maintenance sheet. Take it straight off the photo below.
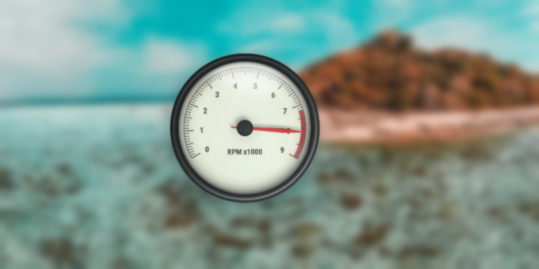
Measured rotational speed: 8000 rpm
